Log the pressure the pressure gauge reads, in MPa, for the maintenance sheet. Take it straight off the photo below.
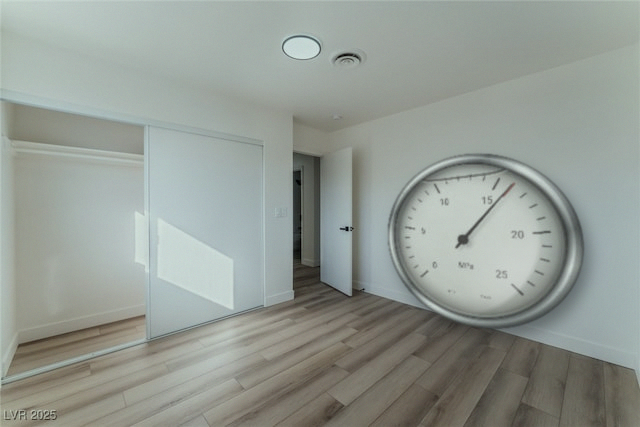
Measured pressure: 16 MPa
